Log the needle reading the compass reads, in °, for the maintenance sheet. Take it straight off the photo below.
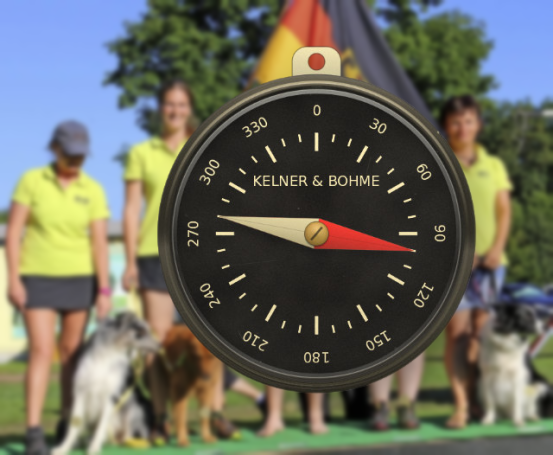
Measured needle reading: 100 °
